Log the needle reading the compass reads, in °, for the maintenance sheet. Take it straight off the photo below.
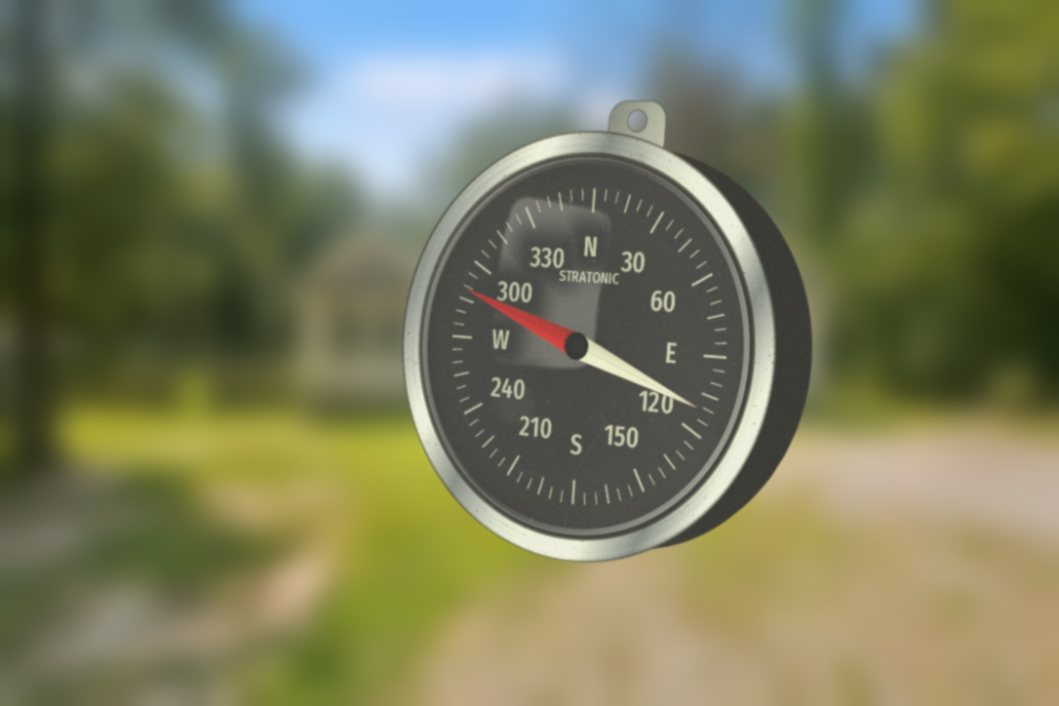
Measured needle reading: 290 °
